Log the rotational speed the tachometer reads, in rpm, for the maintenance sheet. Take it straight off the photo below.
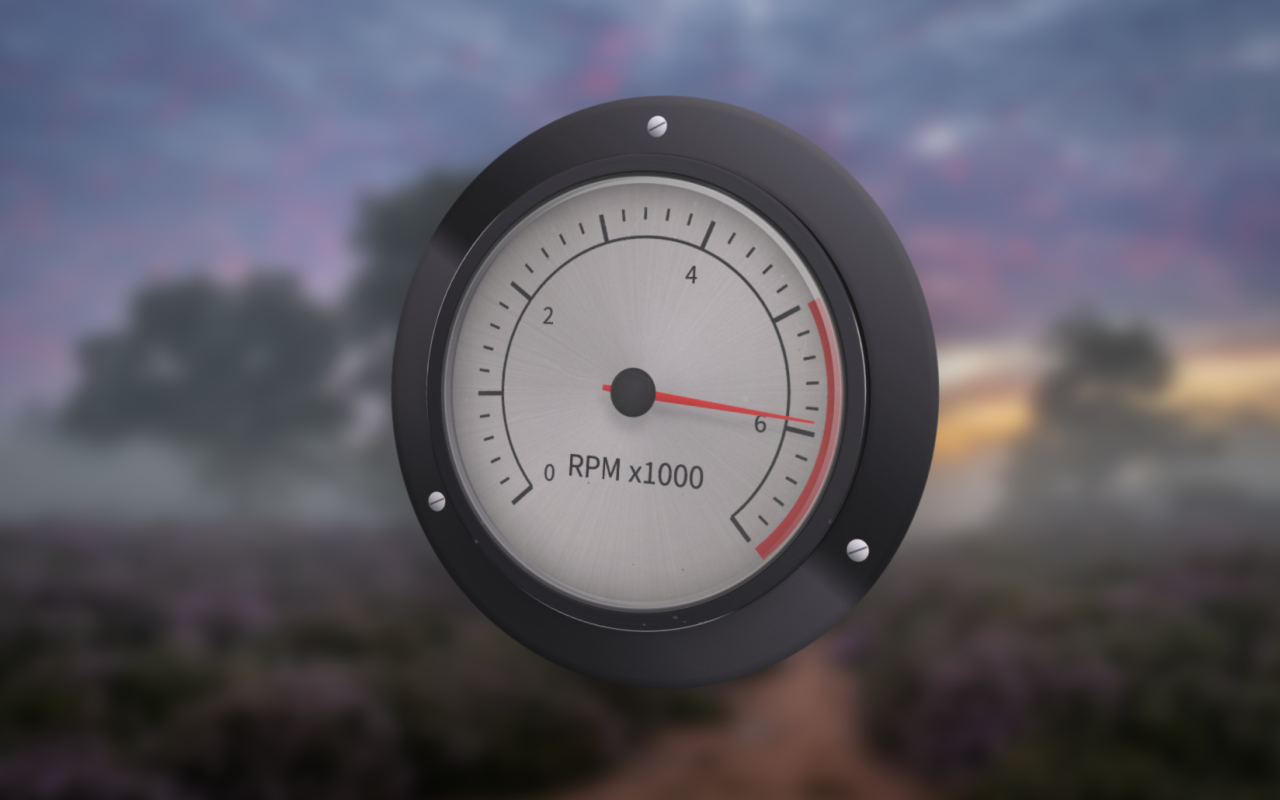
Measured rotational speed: 5900 rpm
